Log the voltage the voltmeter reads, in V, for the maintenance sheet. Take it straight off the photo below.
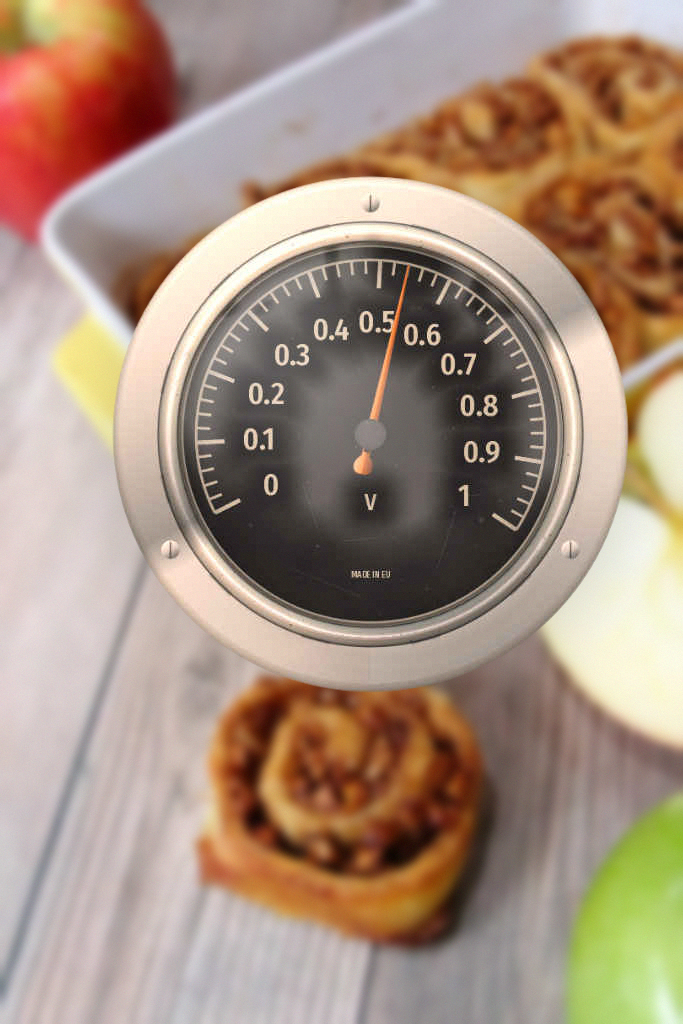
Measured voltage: 0.54 V
